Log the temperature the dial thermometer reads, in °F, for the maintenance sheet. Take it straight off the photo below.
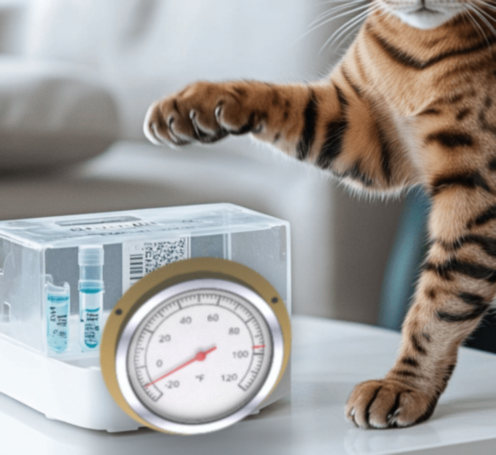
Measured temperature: -10 °F
